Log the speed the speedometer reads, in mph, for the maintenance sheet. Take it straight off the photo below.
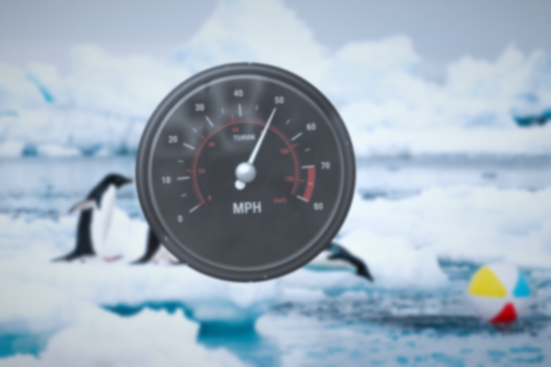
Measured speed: 50 mph
